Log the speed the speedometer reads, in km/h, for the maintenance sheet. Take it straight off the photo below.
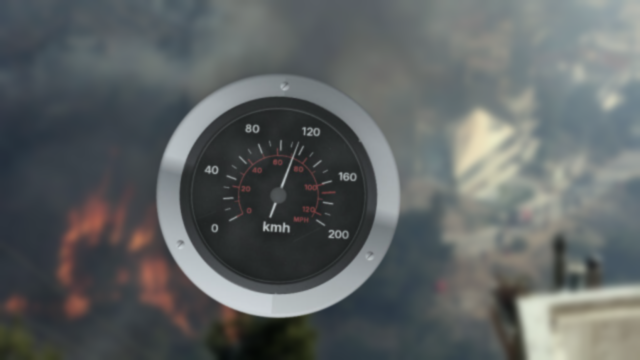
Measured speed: 115 km/h
